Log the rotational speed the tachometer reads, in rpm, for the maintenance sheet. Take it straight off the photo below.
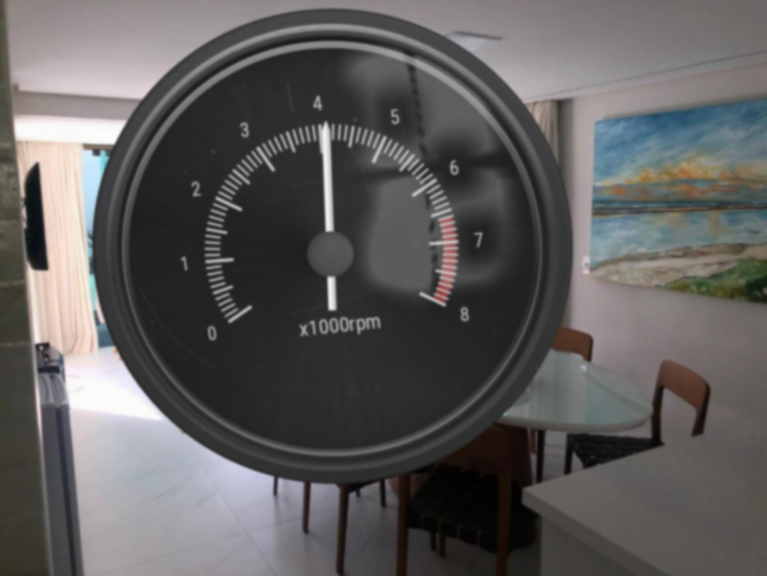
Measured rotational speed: 4100 rpm
